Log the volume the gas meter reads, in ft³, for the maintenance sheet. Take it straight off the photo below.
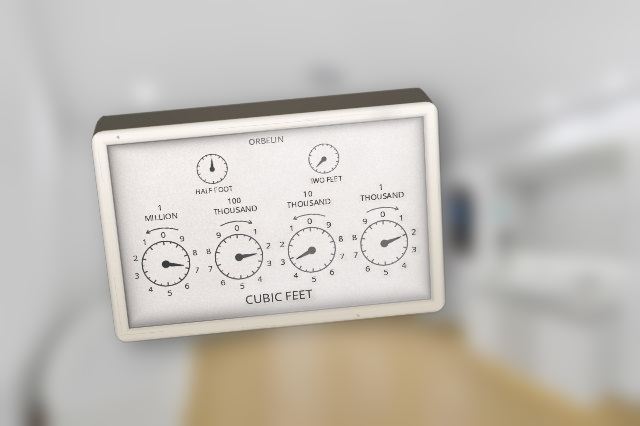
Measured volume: 723200 ft³
